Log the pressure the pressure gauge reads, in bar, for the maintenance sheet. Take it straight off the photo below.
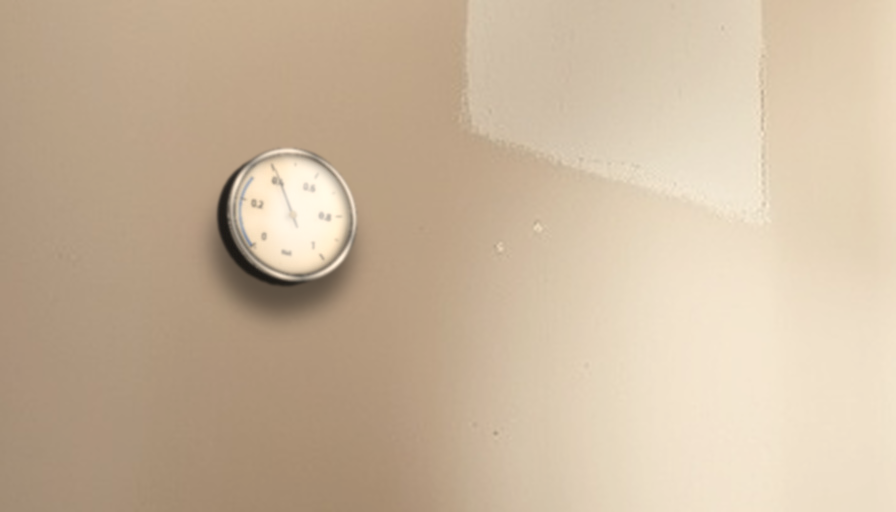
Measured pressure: 0.4 bar
